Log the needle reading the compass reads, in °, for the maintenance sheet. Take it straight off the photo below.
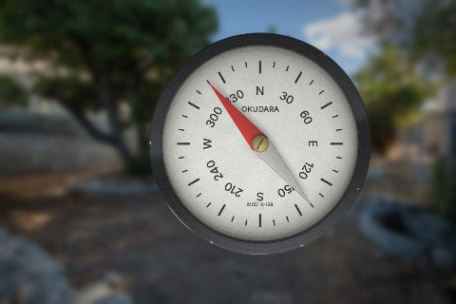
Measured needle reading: 320 °
